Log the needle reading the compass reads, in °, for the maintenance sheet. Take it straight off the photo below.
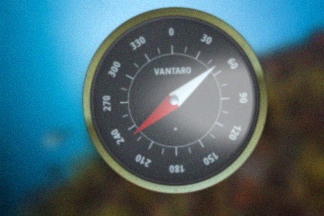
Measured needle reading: 232.5 °
